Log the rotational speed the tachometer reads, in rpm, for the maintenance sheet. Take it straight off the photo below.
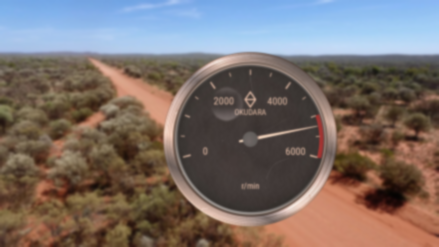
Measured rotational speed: 5250 rpm
